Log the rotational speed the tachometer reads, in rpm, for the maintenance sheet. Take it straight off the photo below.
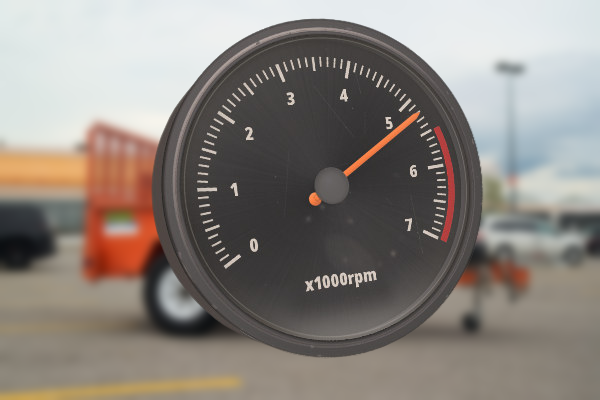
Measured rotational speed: 5200 rpm
